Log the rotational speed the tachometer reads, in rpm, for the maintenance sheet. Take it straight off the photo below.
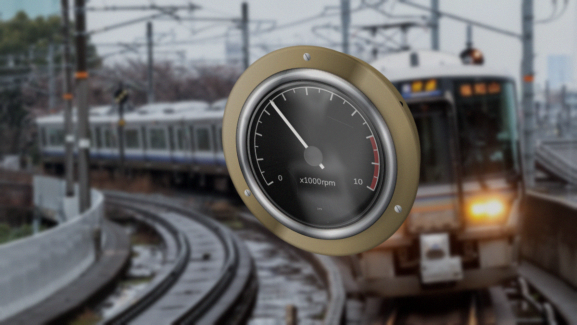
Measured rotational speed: 3500 rpm
